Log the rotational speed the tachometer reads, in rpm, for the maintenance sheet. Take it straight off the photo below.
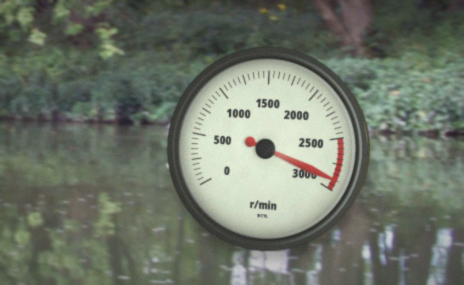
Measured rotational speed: 2900 rpm
